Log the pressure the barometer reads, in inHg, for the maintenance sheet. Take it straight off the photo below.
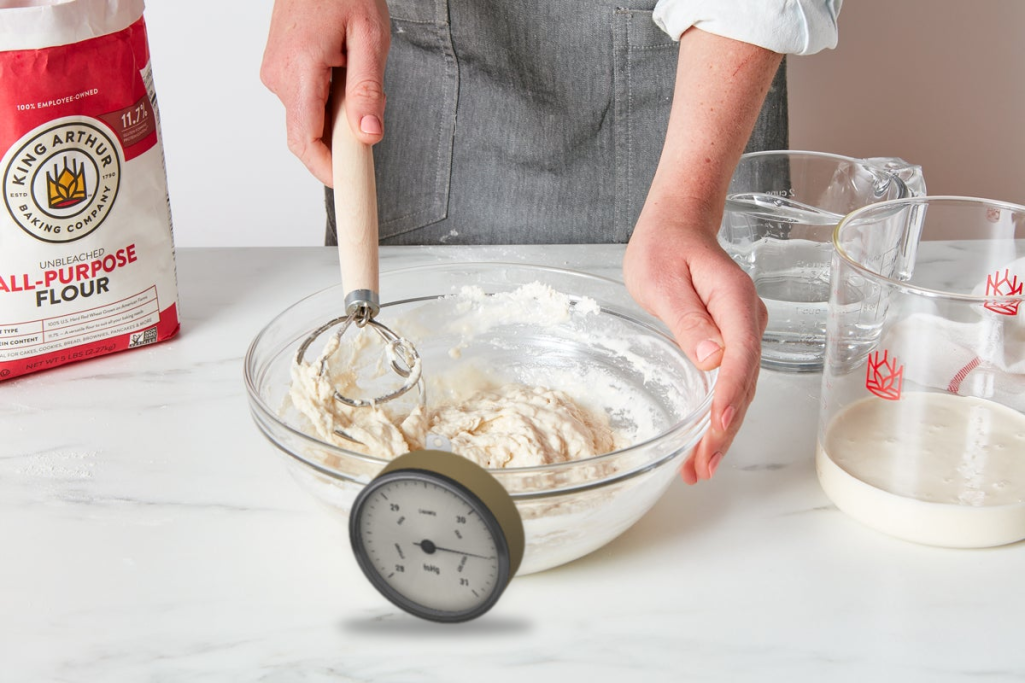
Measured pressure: 30.5 inHg
